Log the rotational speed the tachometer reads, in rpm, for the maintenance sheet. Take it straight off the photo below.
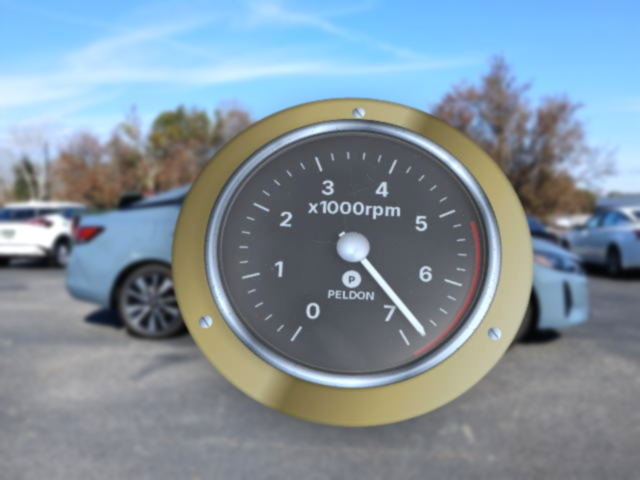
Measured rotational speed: 6800 rpm
